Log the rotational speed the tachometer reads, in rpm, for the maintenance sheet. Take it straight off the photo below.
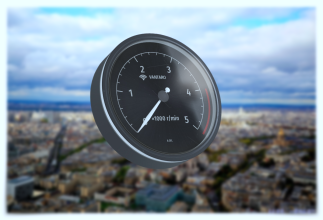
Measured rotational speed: 0 rpm
